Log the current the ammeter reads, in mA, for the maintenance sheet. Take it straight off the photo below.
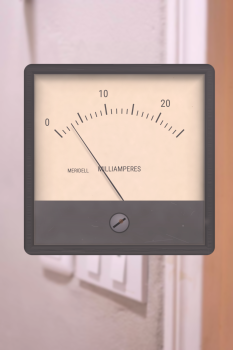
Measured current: 3 mA
